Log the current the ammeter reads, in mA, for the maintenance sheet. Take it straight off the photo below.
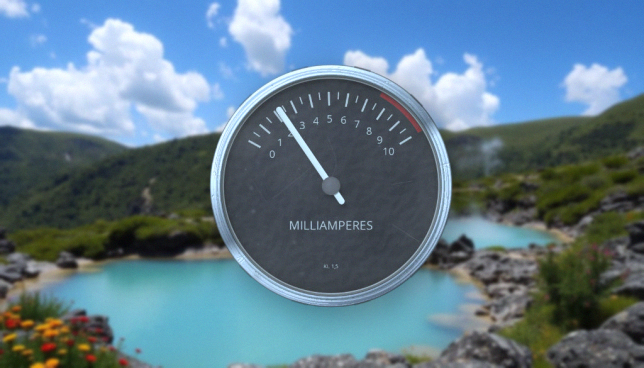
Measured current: 2.25 mA
